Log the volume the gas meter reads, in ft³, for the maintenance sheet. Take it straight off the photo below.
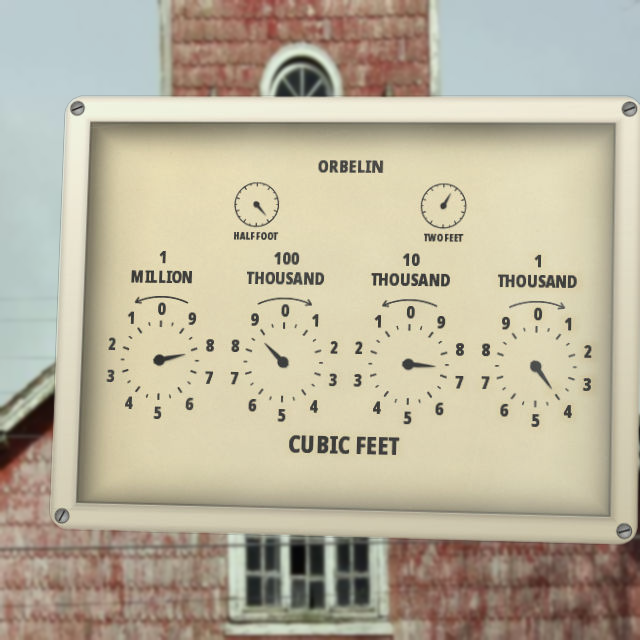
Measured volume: 787400 ft³
